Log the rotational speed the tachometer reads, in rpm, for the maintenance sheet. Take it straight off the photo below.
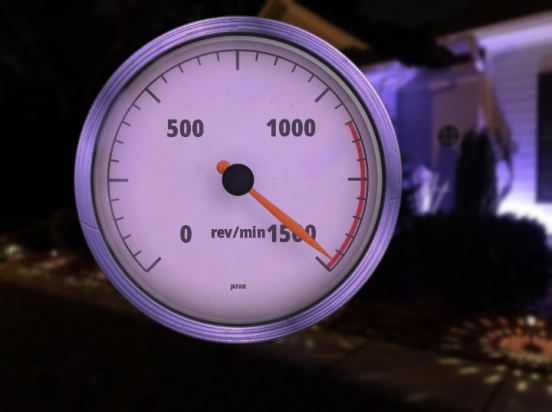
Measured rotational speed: 1475 rpm
